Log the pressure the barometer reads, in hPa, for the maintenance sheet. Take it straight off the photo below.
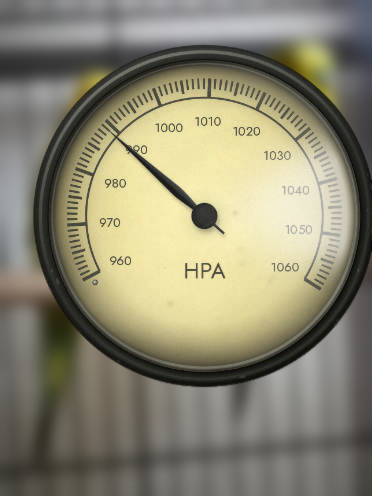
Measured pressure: 989 hPa
